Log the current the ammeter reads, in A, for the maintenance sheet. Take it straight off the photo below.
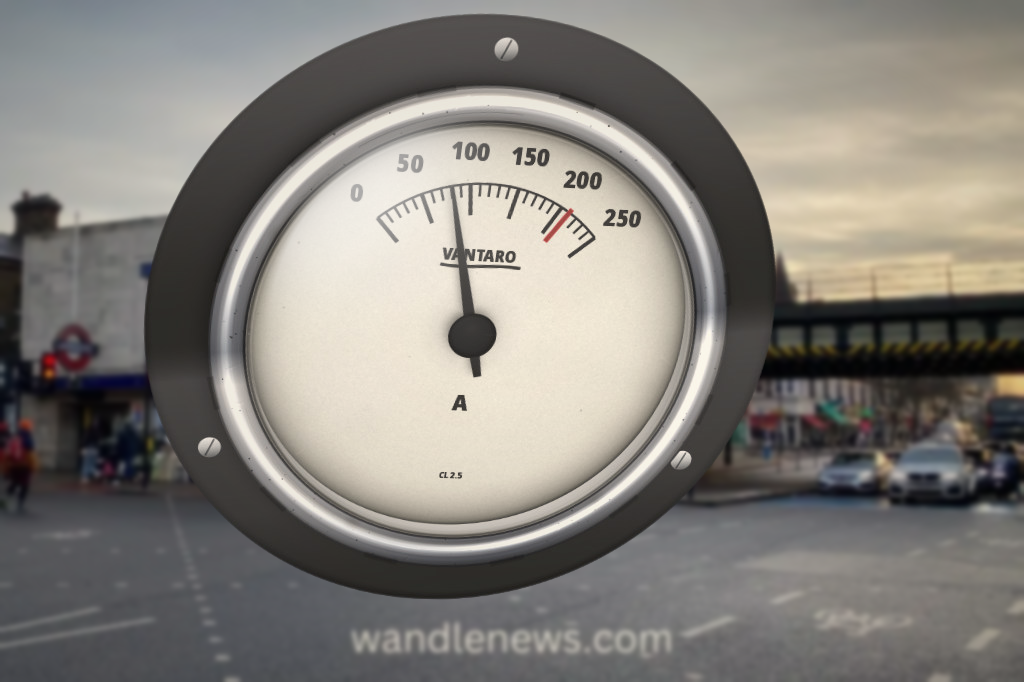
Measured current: 80 A
